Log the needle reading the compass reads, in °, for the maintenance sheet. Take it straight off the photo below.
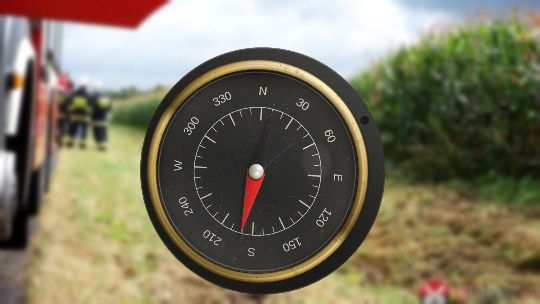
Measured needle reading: 190 °
